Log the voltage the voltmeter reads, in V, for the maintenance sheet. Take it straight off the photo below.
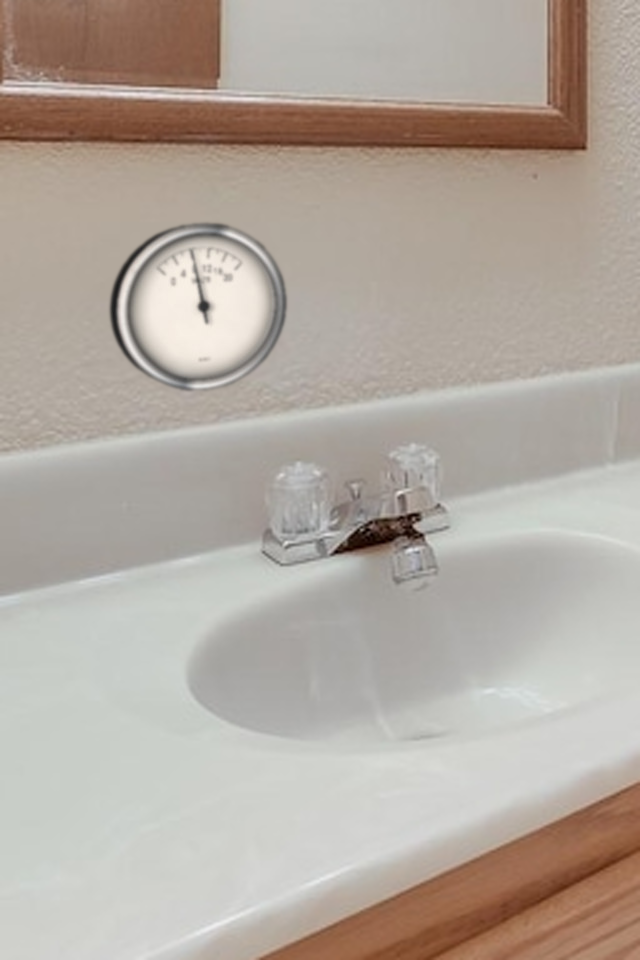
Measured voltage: 8 V
